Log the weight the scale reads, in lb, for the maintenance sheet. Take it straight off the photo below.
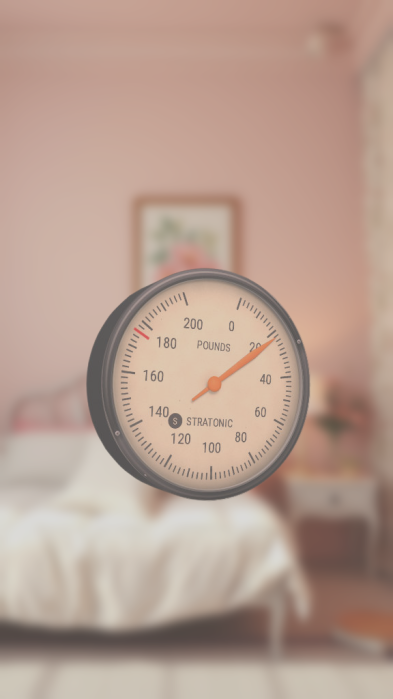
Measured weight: 22 lb
